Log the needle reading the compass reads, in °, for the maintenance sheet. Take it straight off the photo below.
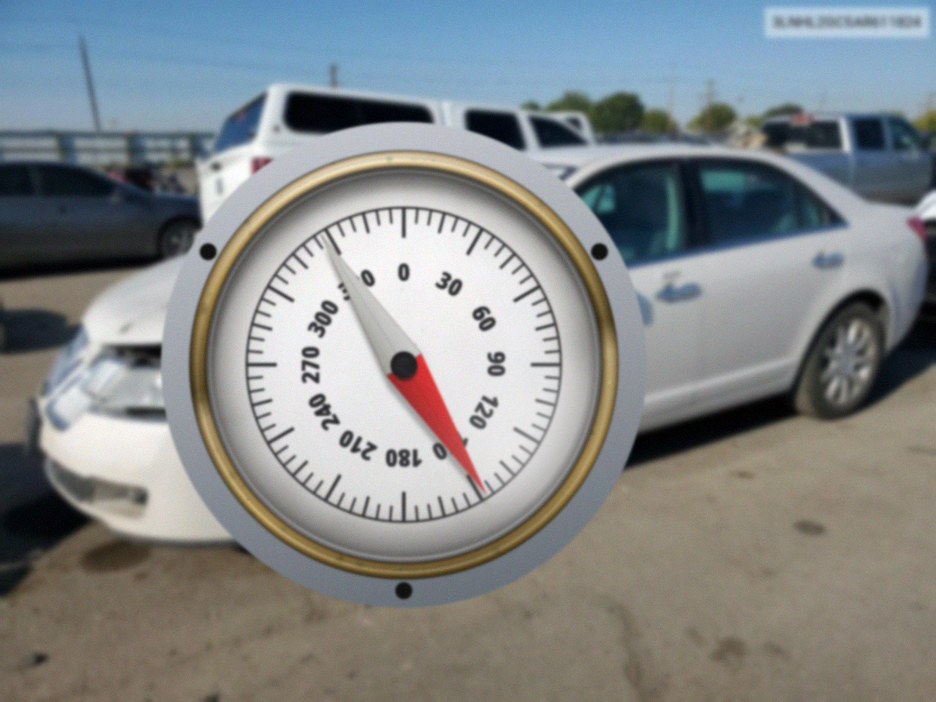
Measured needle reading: 147.5 °
